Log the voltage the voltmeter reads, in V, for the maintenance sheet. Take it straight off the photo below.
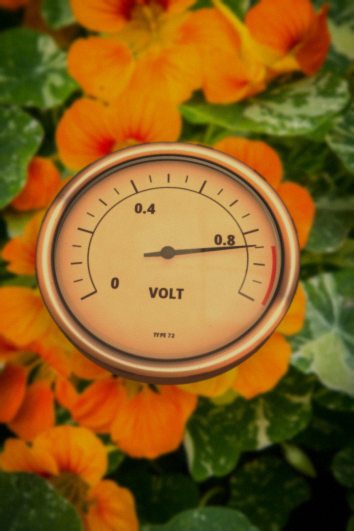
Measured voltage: 0.85 V
